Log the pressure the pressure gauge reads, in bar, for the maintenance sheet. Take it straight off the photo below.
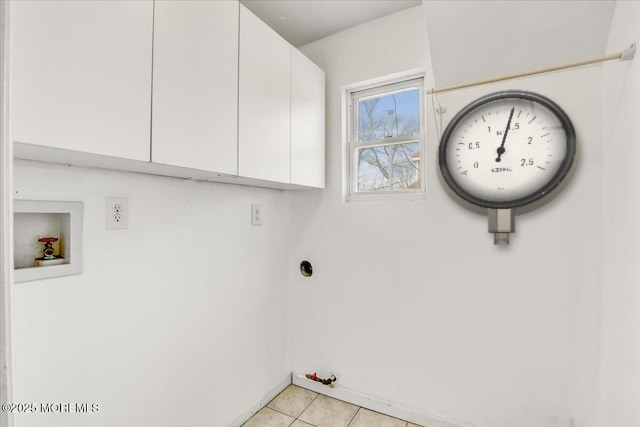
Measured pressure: 1.4 bar
